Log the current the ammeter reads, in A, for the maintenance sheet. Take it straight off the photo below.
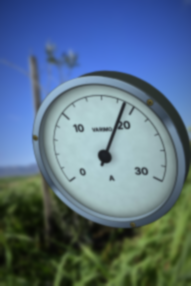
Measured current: 19 A
